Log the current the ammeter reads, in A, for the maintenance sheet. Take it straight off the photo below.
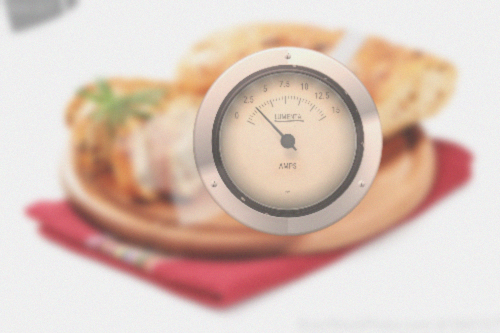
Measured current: 2.5 A
